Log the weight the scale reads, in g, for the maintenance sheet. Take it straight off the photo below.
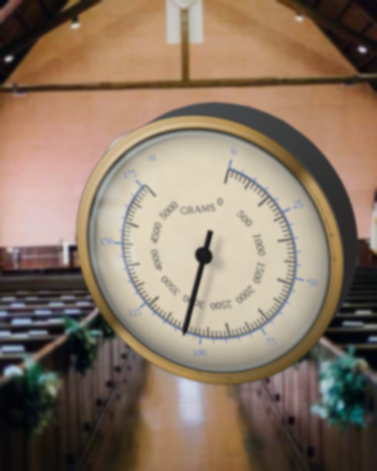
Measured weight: 3000 g
